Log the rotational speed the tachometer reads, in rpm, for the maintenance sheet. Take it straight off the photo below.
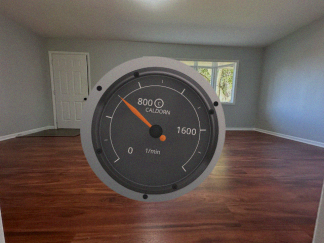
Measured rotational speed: 600 rpm
